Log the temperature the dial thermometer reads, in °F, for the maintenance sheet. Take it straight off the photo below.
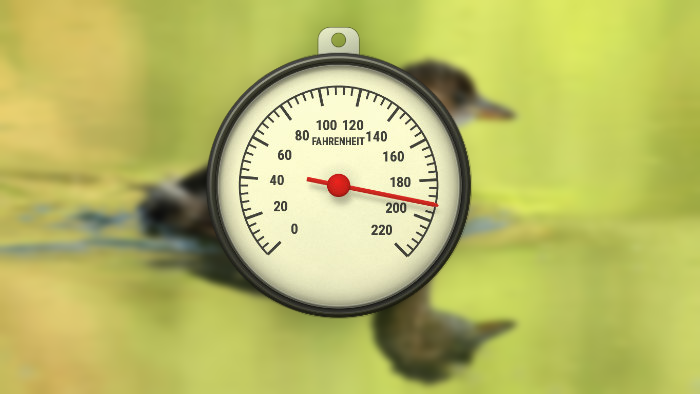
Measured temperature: 192 °F
